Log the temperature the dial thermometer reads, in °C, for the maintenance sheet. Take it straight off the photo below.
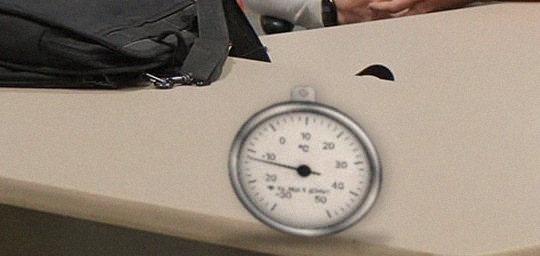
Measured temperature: -12 °C
